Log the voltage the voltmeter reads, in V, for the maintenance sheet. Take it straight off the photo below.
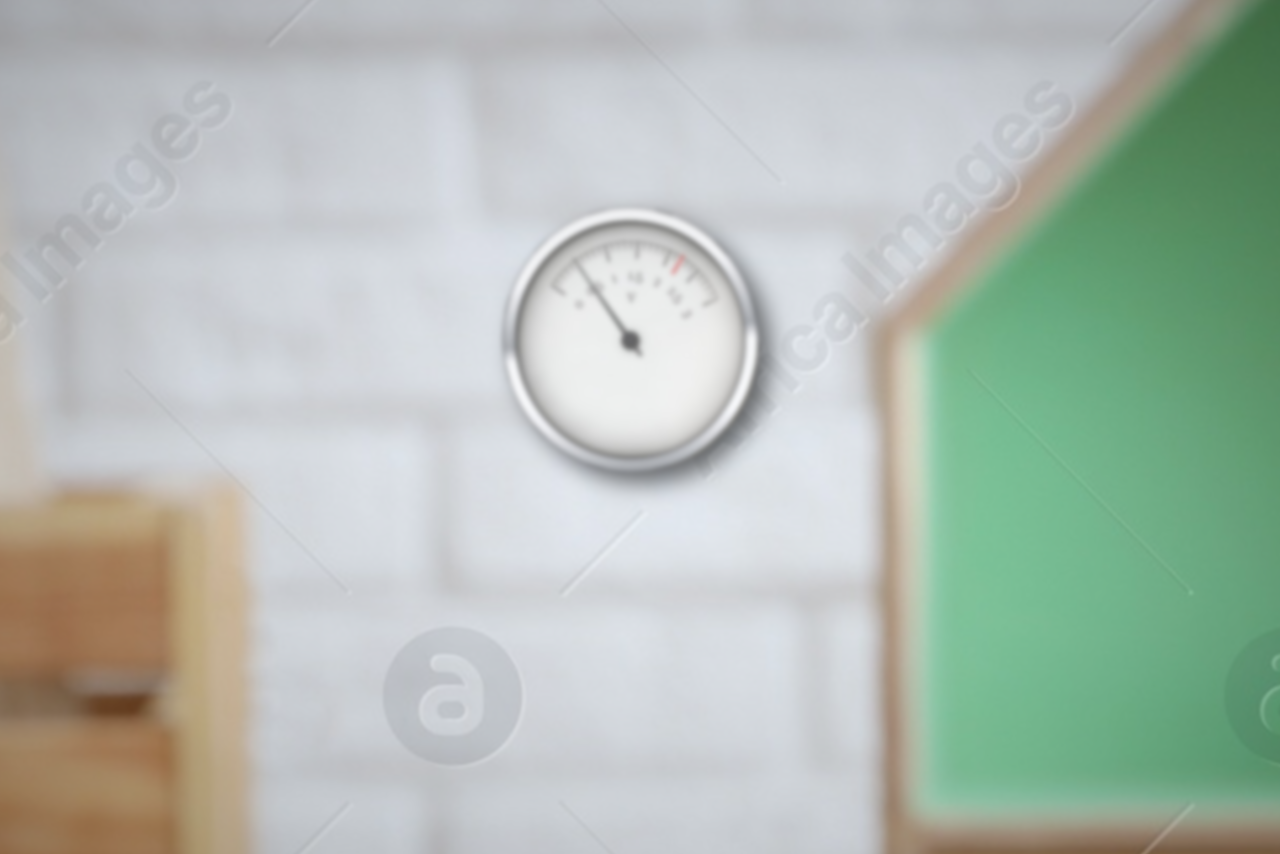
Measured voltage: 0.5 V
